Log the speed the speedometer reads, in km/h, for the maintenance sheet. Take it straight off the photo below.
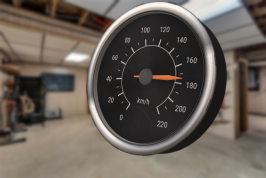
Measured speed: 175 km/h
